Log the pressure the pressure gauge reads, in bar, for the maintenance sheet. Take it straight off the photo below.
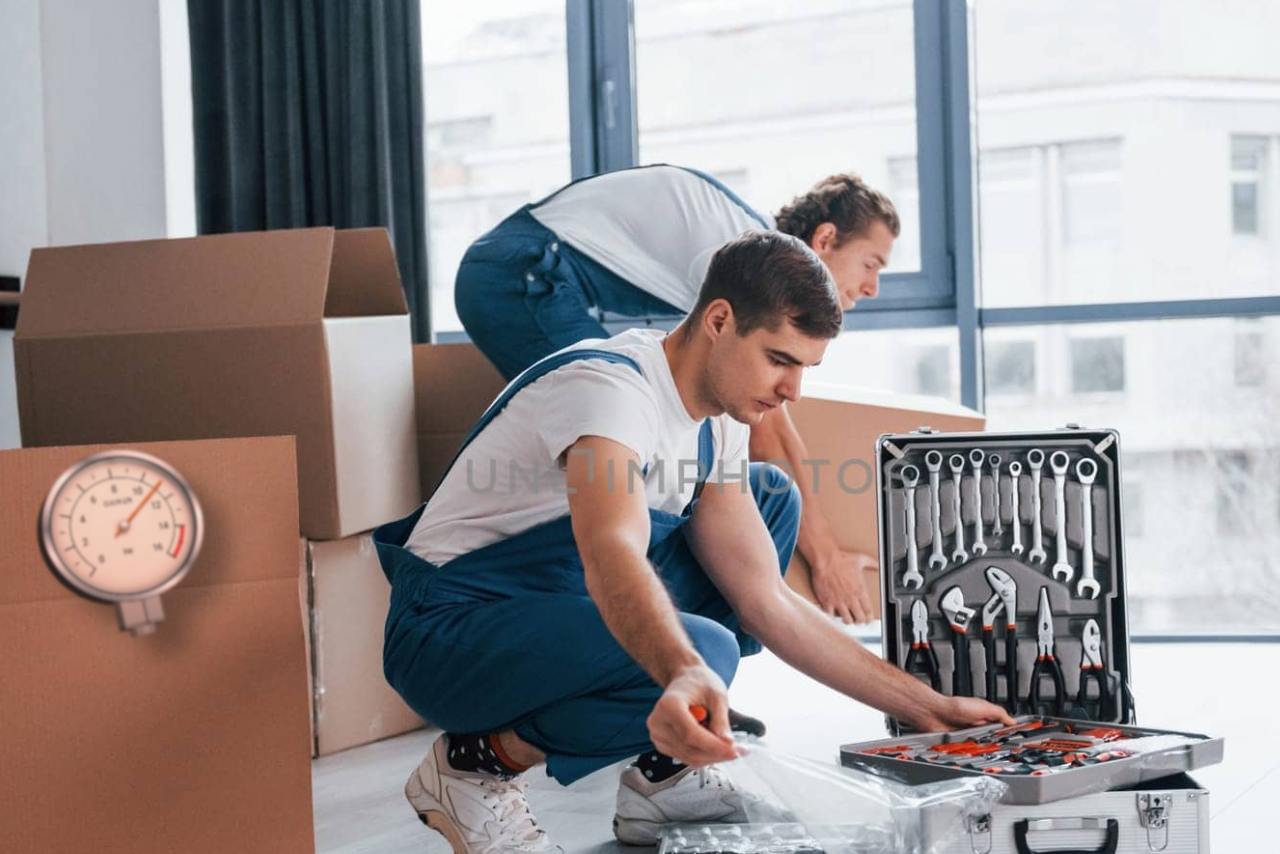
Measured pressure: 11 bar
